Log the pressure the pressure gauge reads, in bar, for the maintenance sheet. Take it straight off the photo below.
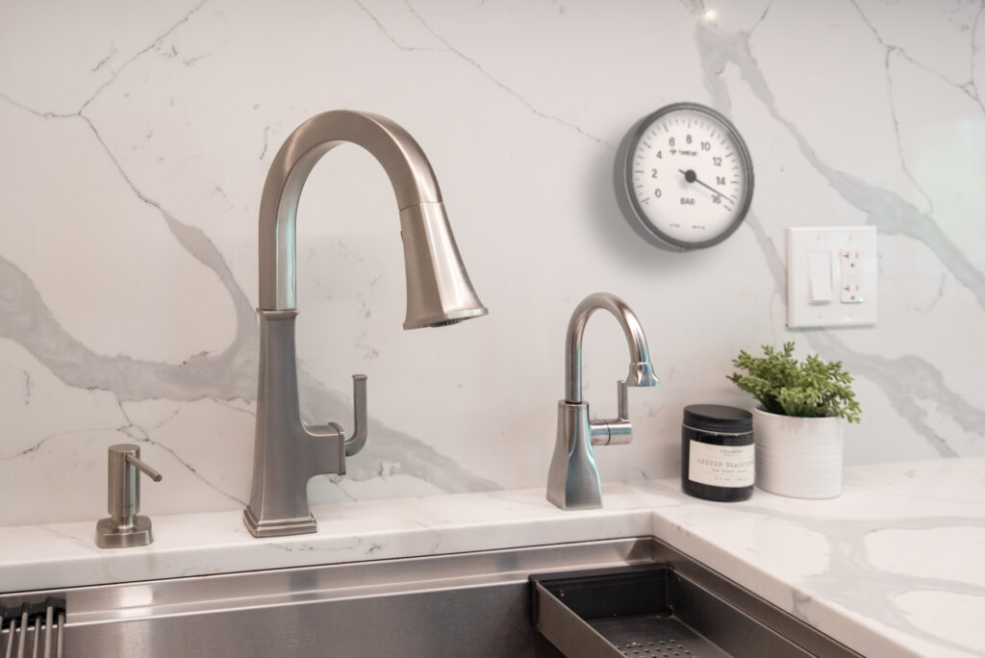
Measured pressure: 15.5 bar
